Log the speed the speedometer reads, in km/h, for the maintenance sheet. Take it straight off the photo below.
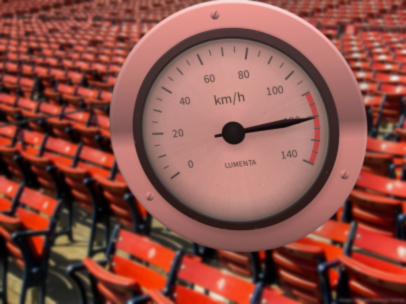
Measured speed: 120 km/h
